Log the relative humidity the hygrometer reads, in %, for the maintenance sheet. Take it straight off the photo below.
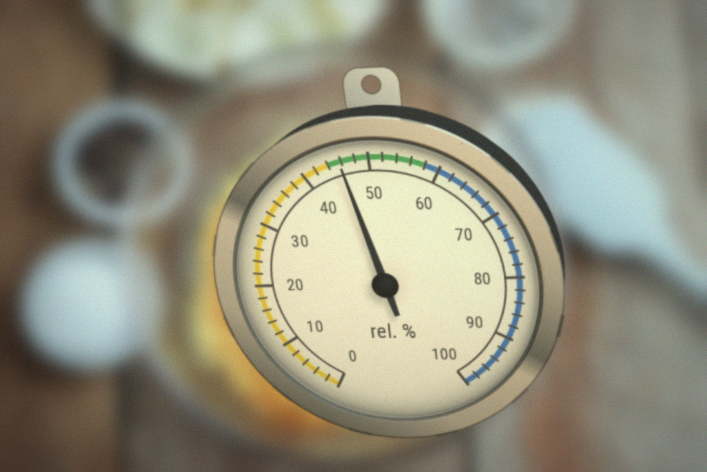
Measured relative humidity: 46 %
